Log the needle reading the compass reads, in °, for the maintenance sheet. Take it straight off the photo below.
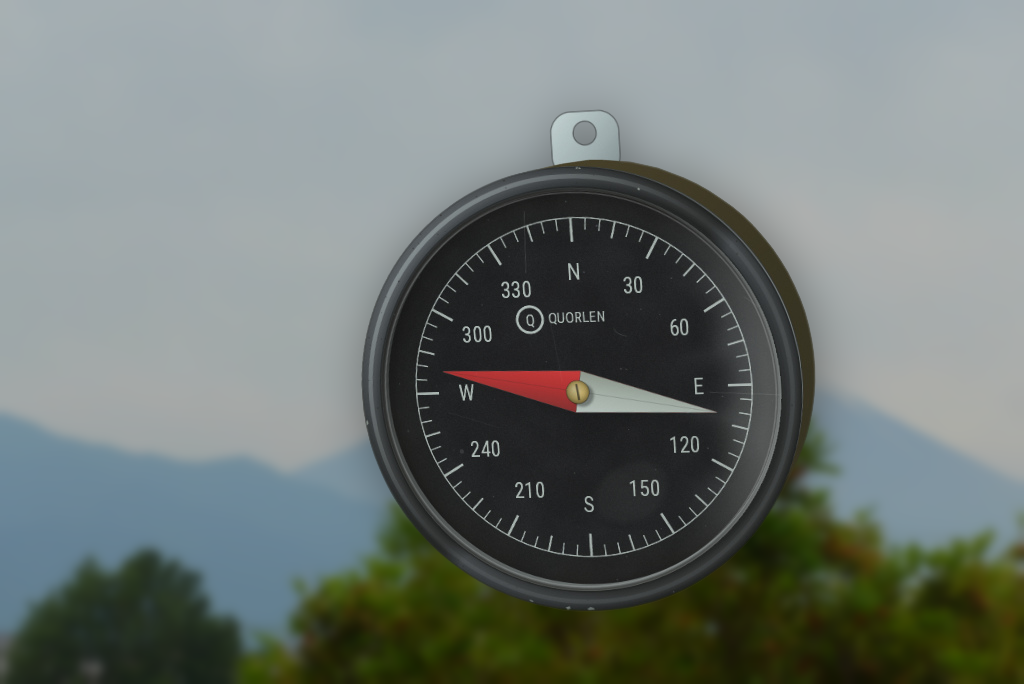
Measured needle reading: 280 °
